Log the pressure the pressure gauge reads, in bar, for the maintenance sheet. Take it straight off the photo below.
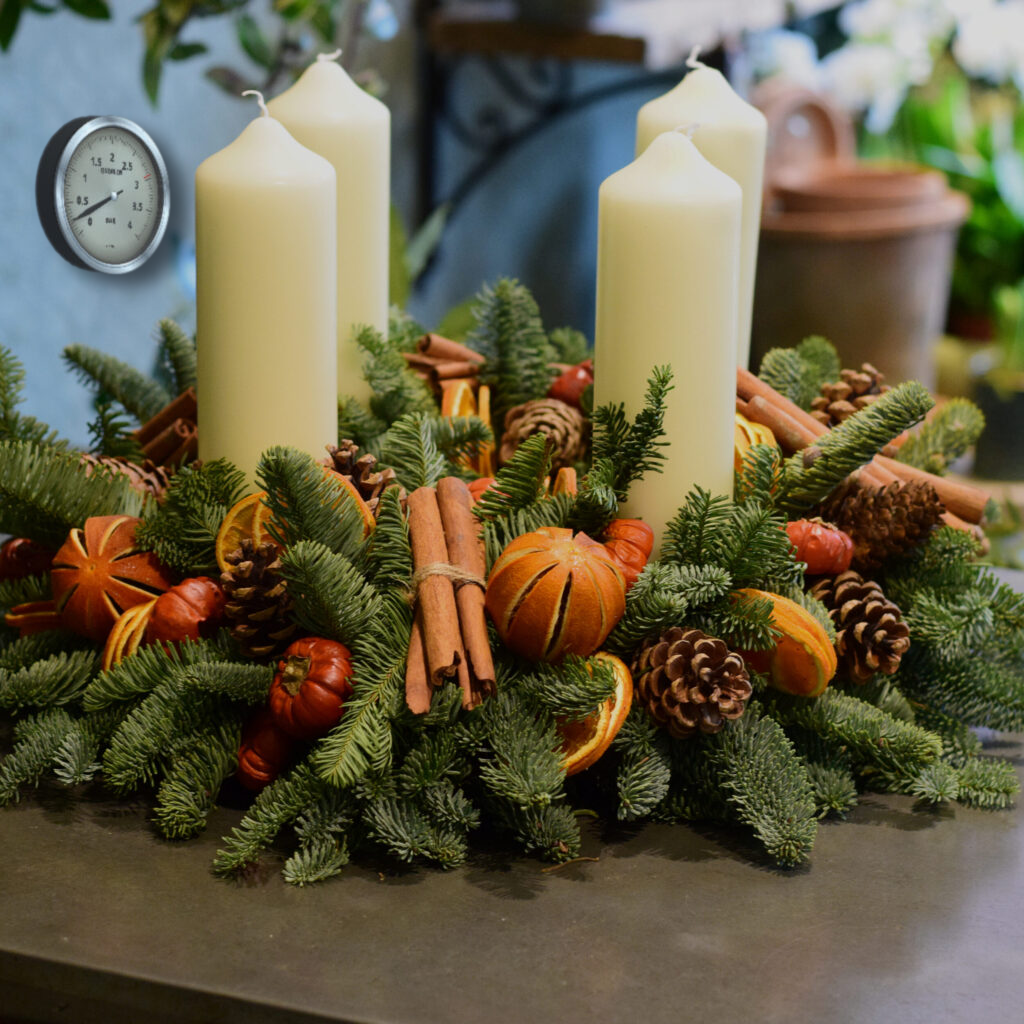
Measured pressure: 0.25 bar
